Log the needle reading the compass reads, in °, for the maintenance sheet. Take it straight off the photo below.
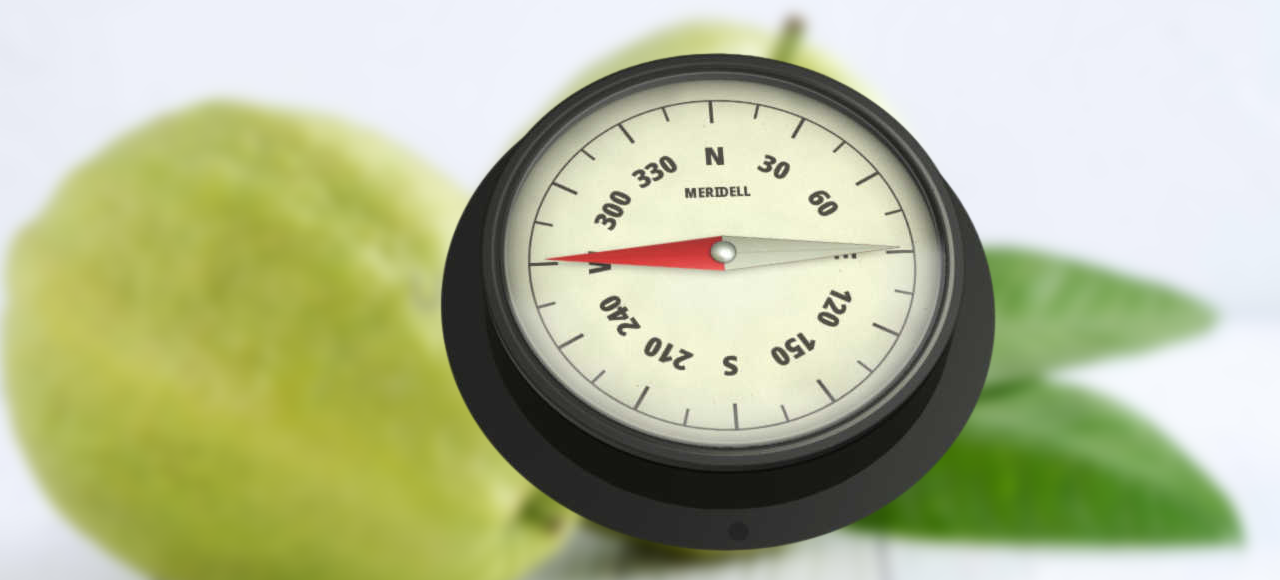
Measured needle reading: 270 °
